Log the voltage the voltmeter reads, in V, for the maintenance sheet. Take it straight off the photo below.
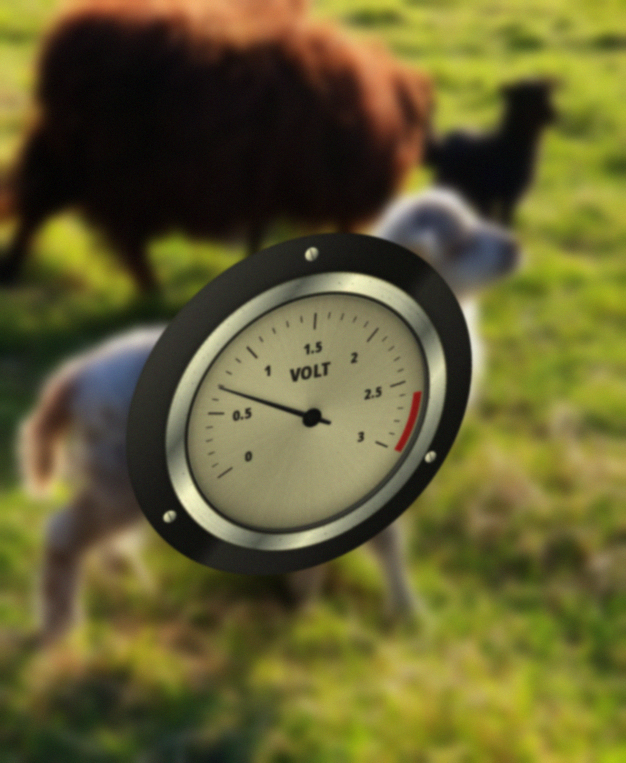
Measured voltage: 0.7 V
